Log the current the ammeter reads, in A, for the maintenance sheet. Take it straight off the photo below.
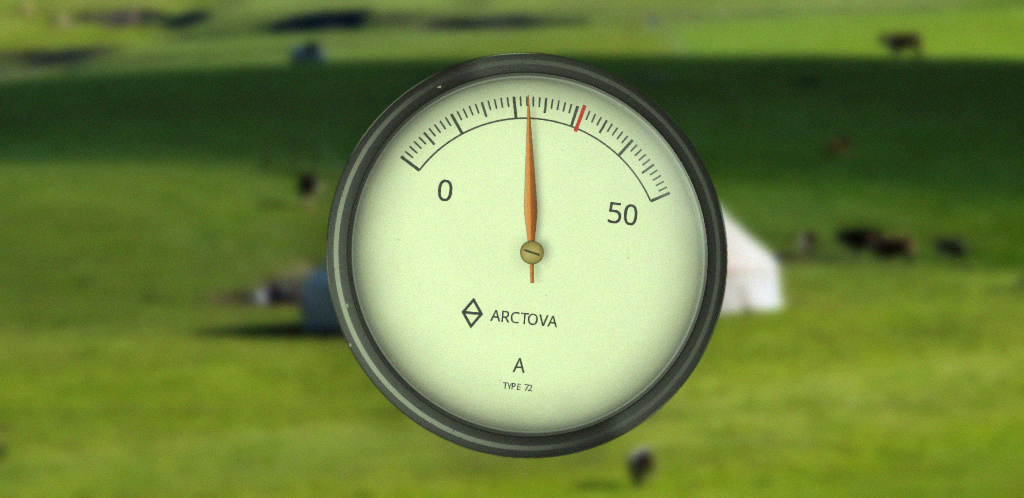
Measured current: 22 A
